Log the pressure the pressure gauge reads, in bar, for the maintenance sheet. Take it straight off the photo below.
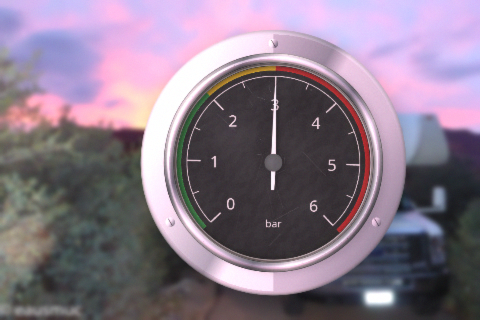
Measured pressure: 3 bar
